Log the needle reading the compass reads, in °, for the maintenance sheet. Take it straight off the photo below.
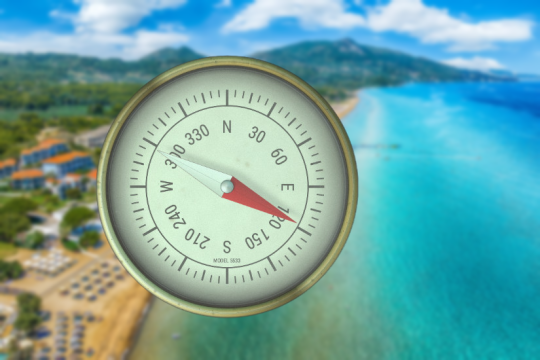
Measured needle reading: 117.5 °
